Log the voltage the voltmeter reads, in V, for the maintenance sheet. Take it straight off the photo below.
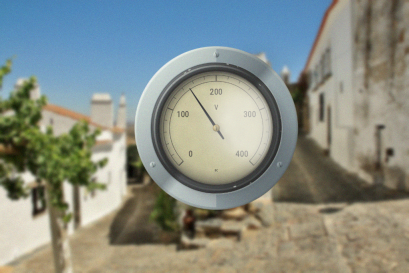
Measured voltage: 150 V
